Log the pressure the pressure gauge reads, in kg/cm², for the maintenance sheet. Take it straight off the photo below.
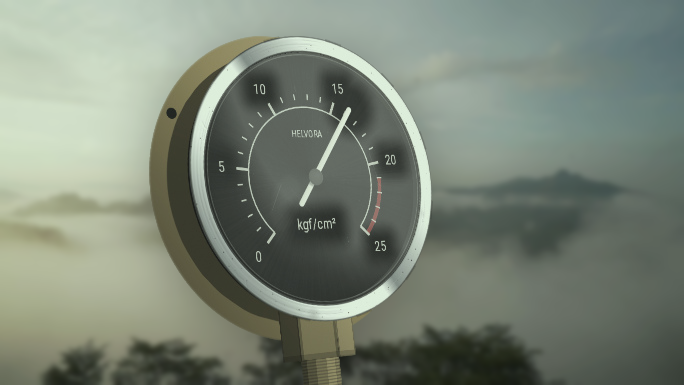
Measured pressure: 16 kg/cm²
